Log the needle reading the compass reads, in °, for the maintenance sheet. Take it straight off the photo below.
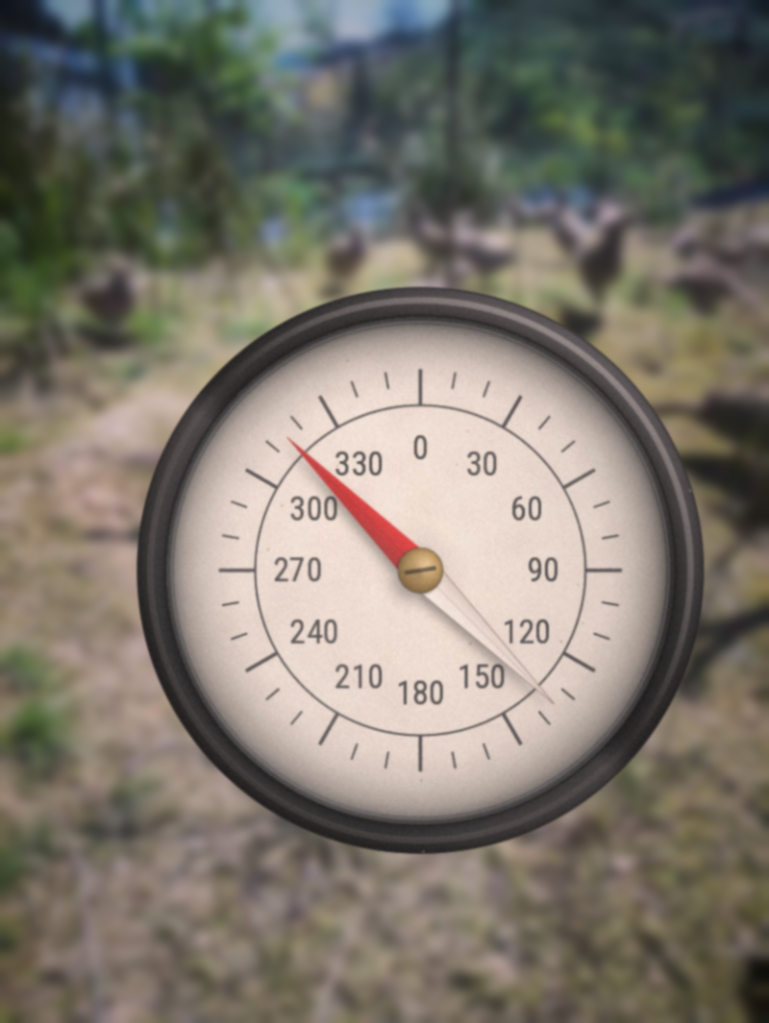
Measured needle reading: 315 °
